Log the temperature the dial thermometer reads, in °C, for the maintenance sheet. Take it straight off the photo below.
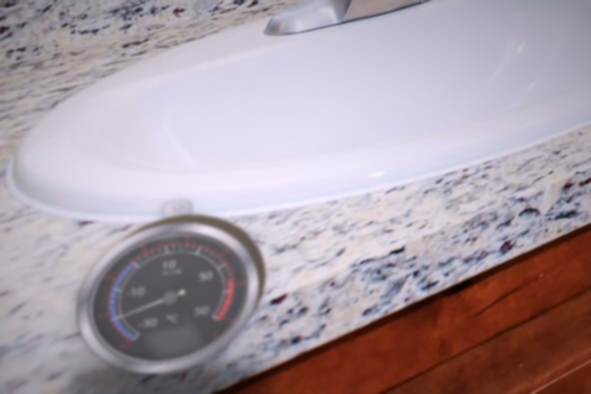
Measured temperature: -20 °C
